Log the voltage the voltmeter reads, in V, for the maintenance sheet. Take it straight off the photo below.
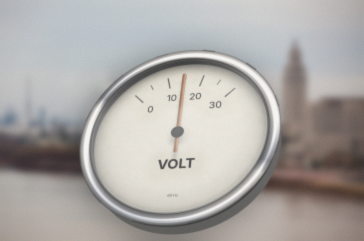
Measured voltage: 15 V
